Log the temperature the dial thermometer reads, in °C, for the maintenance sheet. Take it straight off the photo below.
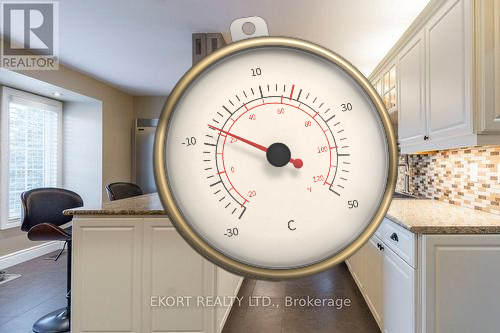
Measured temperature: -6 °C
